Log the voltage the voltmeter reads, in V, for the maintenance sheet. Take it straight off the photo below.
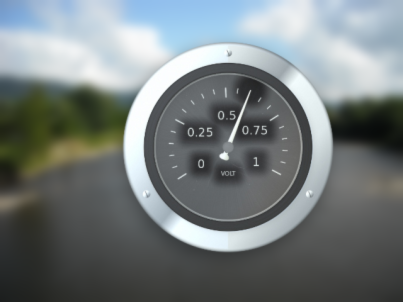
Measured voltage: 0.6 V
